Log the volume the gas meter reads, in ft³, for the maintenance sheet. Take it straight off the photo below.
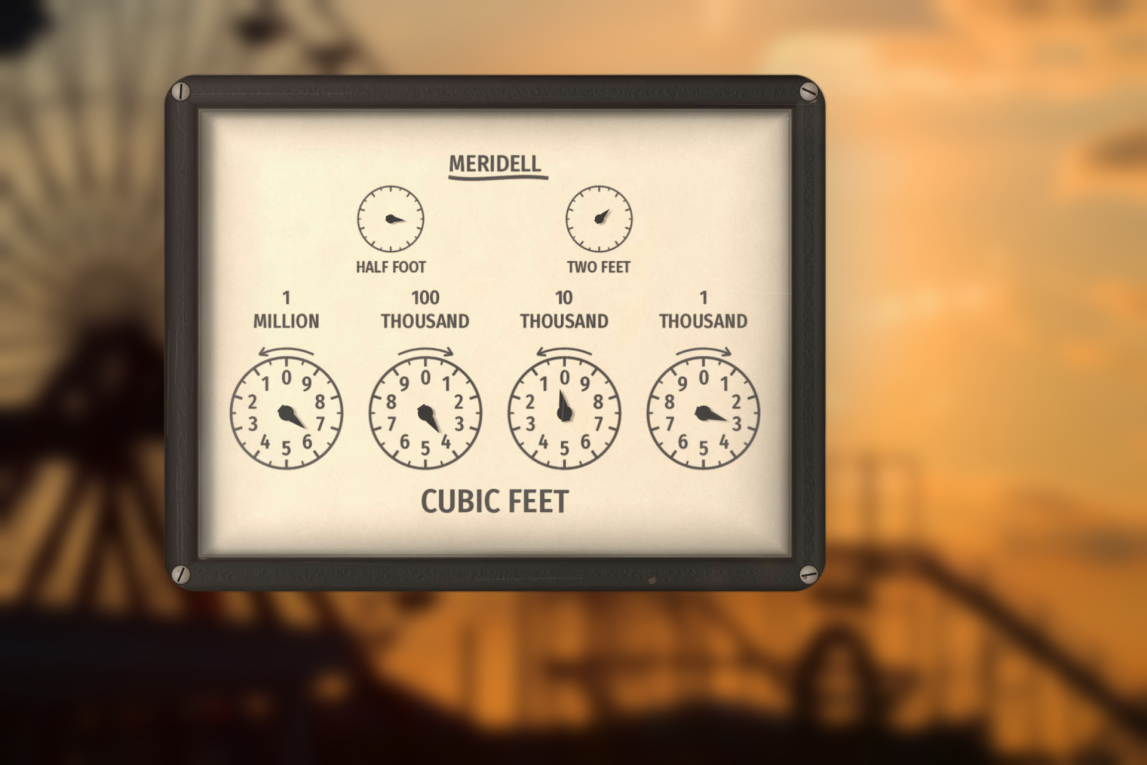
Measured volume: 640300 ft³
